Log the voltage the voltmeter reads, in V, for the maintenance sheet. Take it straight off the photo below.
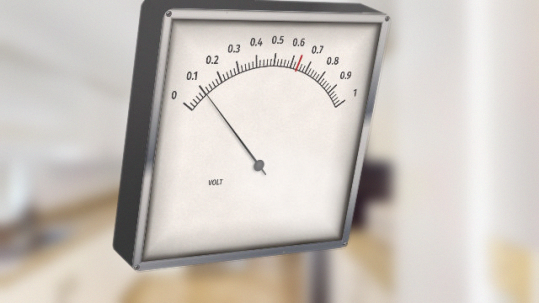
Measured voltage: 0.1 V
